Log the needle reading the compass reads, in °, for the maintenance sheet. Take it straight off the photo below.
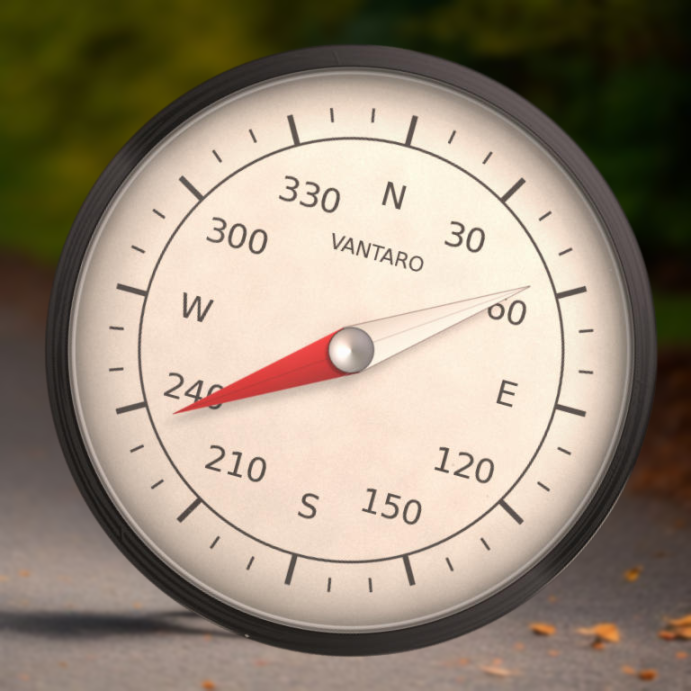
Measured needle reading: 235 °
